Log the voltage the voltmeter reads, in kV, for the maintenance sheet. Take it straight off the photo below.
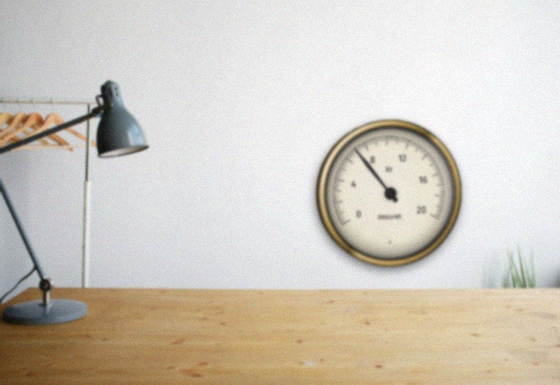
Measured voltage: 7 kV
